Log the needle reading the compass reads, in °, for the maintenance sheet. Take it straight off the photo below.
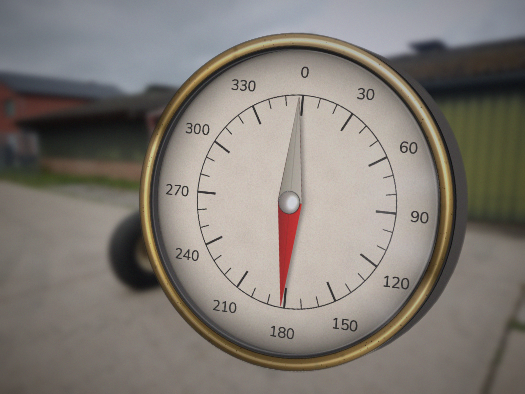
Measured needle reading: 180 °
